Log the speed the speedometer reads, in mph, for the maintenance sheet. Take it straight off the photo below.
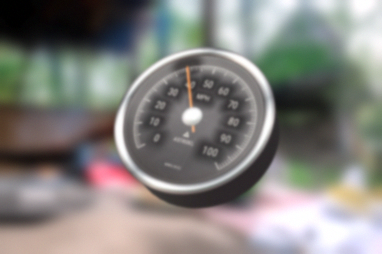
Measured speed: 40 mph
